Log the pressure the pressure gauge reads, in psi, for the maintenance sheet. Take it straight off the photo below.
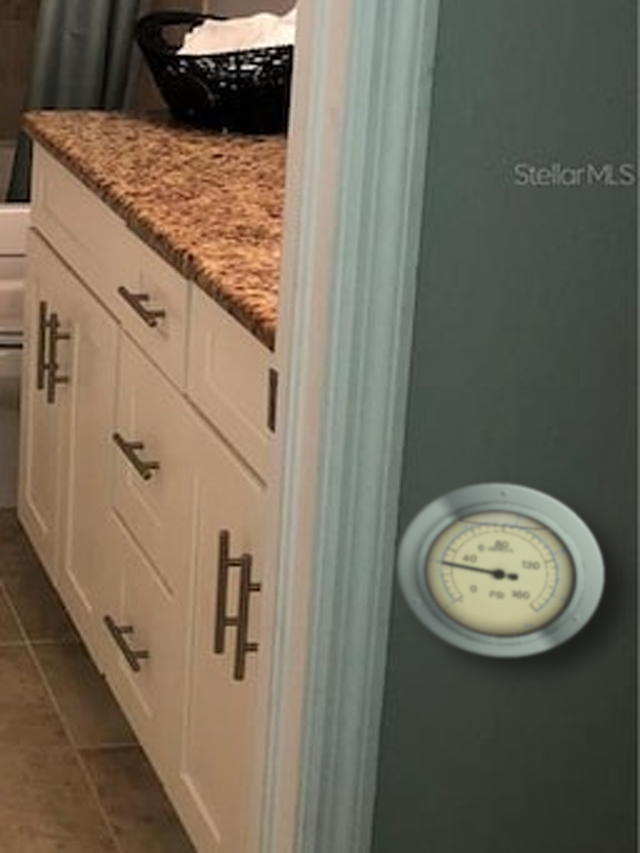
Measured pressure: 30 psi
